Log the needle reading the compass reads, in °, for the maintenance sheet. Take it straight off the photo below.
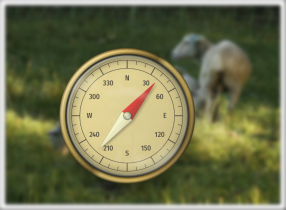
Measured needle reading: 40 °
